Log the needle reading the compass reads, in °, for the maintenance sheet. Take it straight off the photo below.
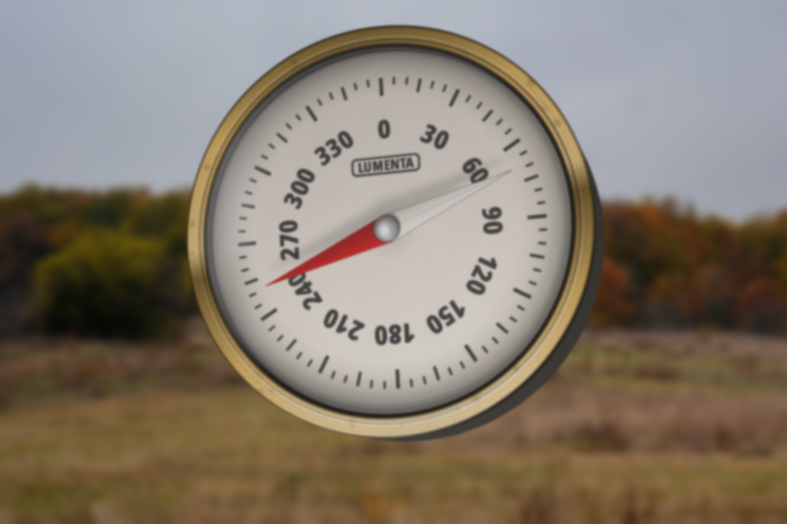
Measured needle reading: 250 °
